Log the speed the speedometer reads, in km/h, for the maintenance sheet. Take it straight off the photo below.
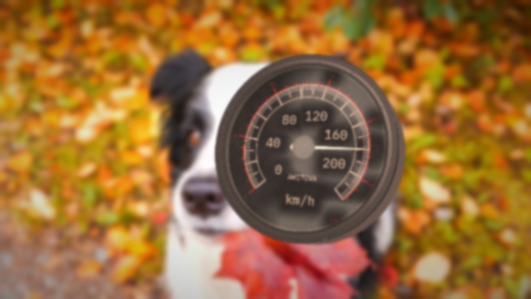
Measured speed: 180 km/h
